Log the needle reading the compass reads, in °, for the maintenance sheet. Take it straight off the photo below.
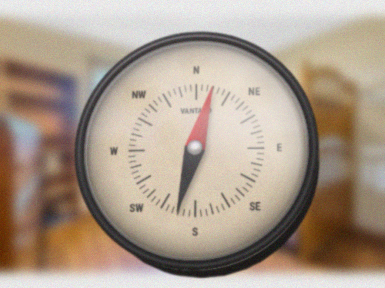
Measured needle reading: 15 °
